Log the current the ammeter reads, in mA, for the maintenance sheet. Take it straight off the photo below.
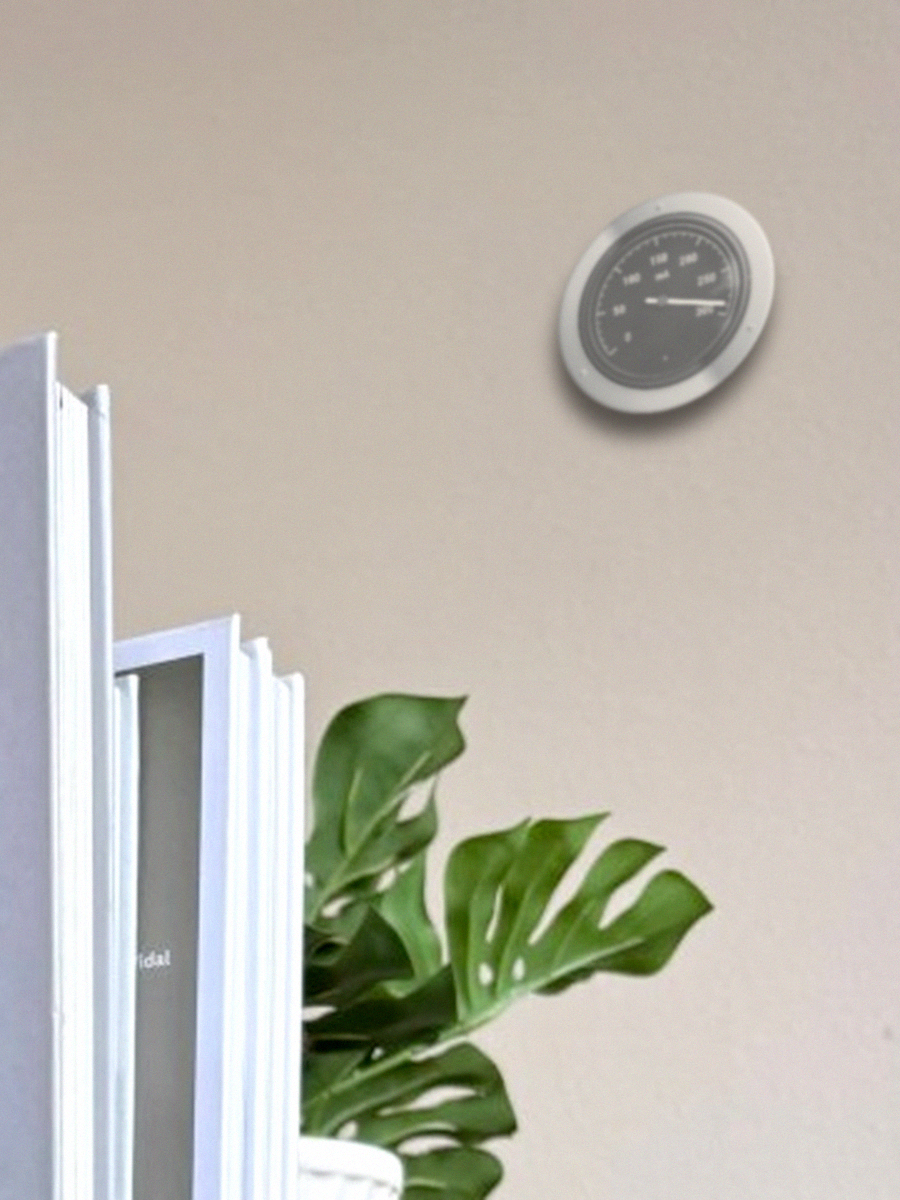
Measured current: 290 mA
